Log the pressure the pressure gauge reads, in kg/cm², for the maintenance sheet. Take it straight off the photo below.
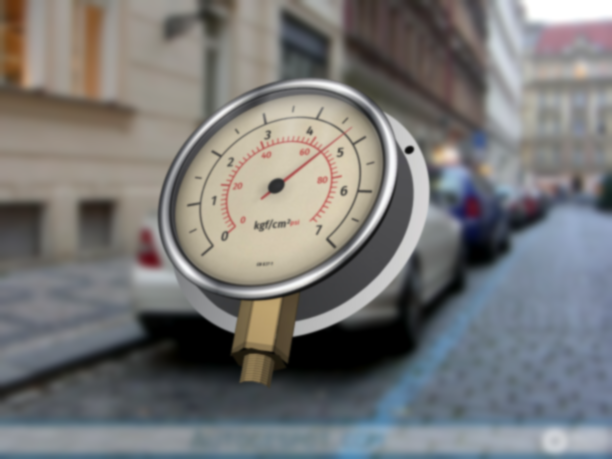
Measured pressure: 4.75 kg/cm²
